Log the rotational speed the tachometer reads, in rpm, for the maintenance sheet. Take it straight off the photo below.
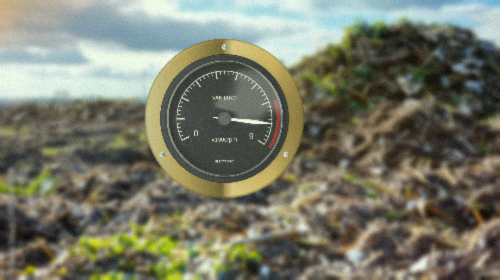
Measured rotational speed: 8000 rpm
